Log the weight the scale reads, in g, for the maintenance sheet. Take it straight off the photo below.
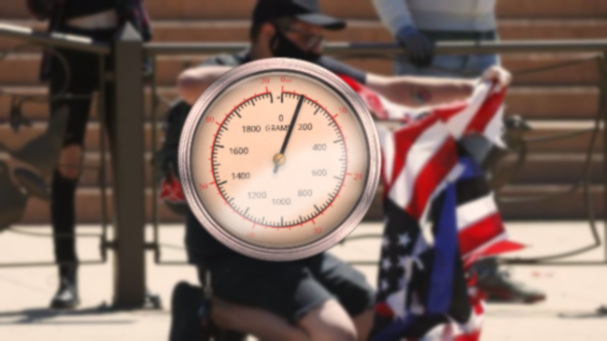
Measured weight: 100 g
